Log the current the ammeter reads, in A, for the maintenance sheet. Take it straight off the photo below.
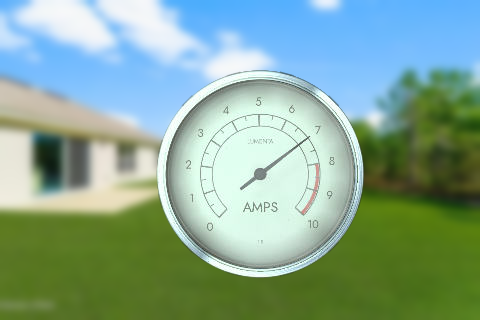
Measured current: 7 A
